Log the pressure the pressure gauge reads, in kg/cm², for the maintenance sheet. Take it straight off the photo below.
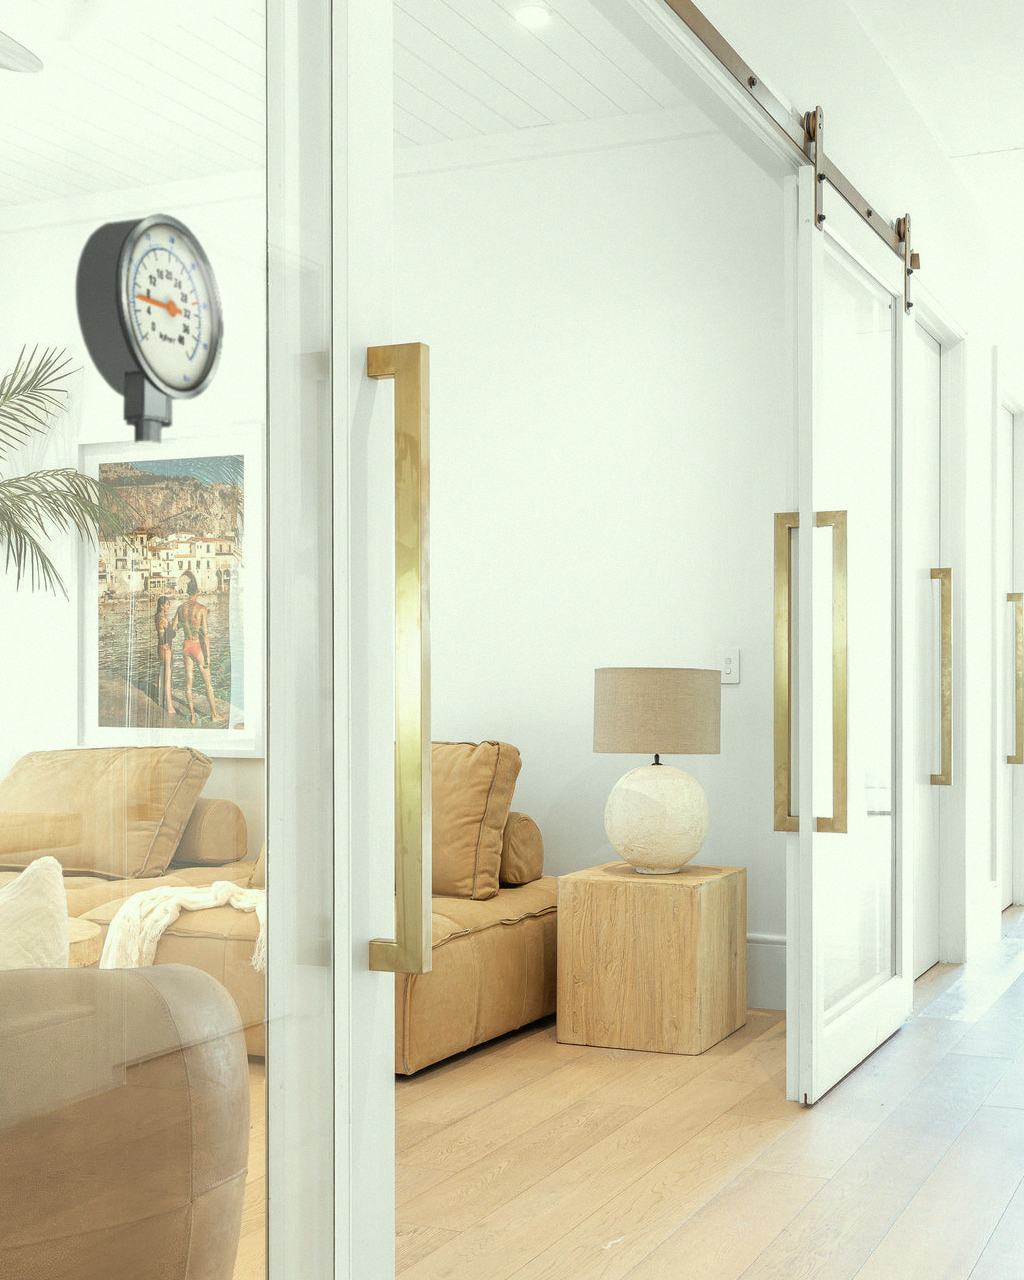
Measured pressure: 6 kg/cm²
